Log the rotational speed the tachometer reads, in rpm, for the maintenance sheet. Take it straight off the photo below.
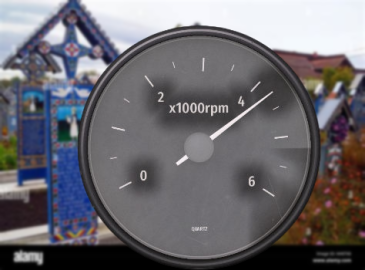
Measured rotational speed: 4250 rpm
